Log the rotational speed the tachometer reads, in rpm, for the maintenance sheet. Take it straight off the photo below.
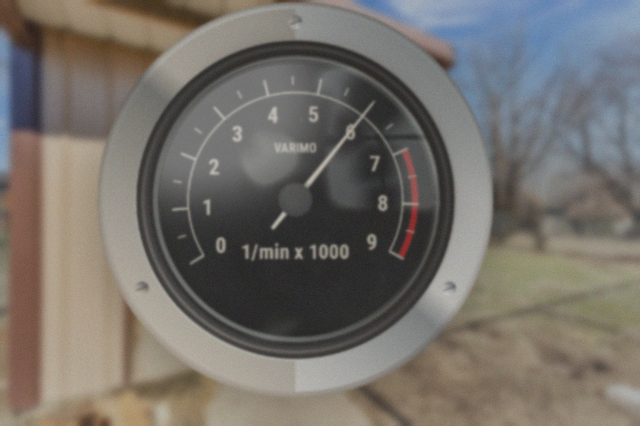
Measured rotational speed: 6000 rpm
